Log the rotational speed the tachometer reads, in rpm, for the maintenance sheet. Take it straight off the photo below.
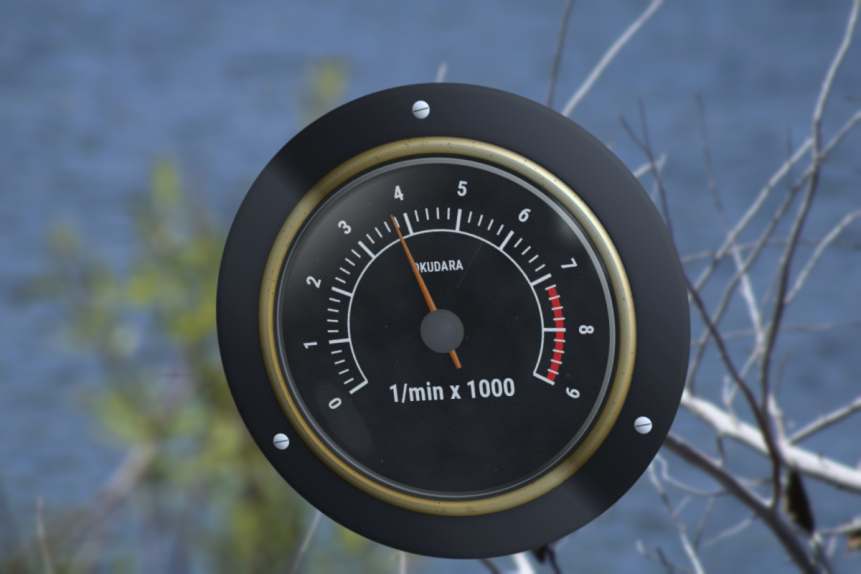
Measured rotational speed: 3800 rpm
